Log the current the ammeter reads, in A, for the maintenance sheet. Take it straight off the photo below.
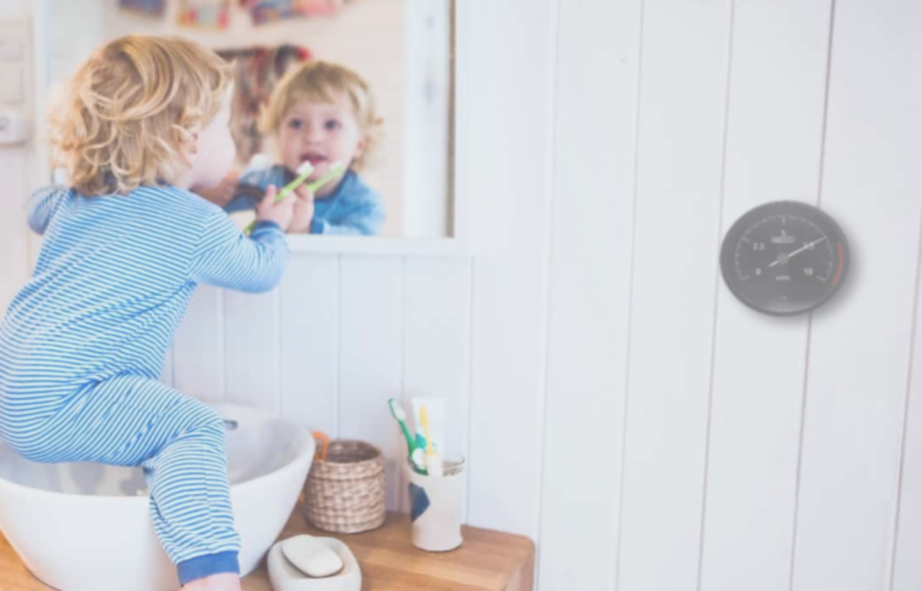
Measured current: 7.5 A
